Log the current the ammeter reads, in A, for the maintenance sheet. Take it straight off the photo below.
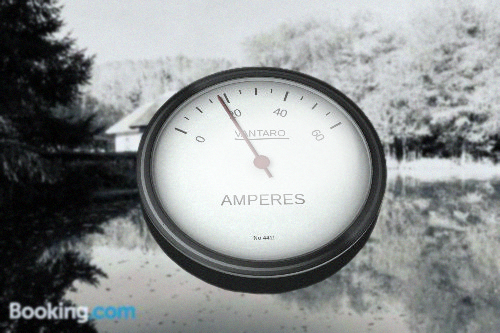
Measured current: 17.5 A
